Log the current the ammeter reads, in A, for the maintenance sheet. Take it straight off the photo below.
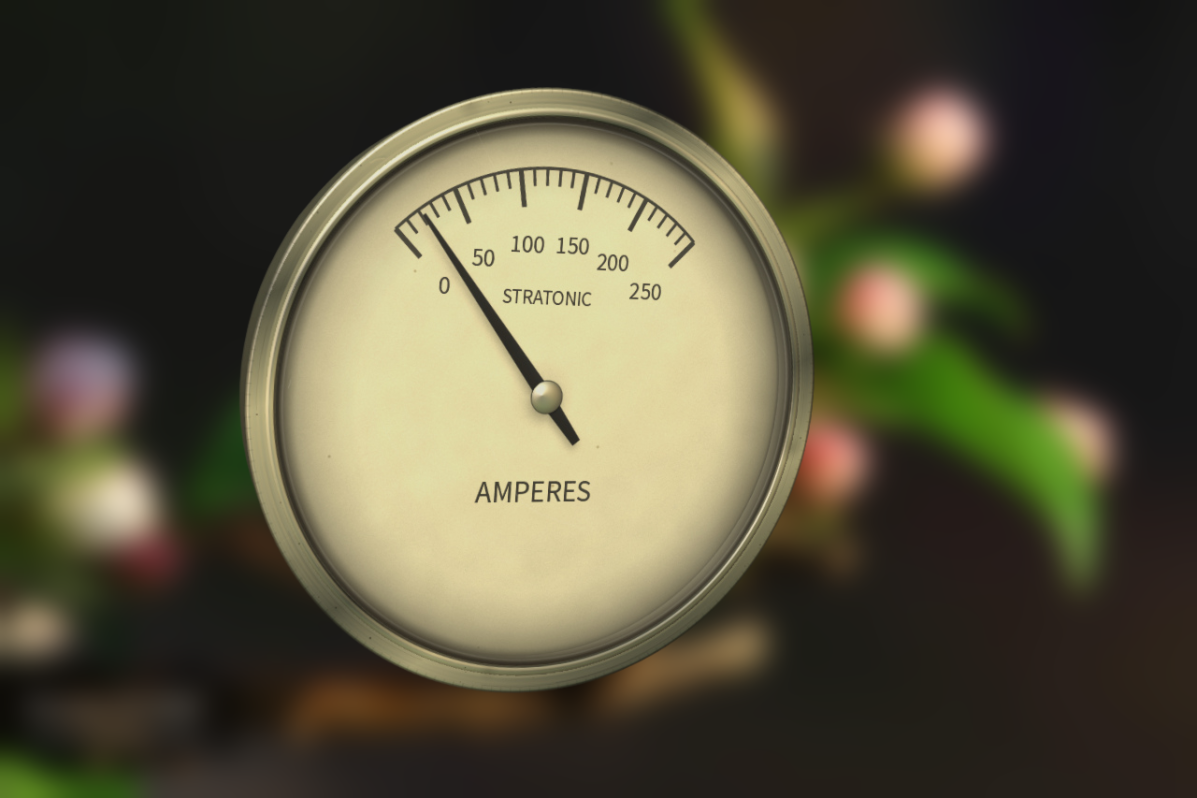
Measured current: 20 A
